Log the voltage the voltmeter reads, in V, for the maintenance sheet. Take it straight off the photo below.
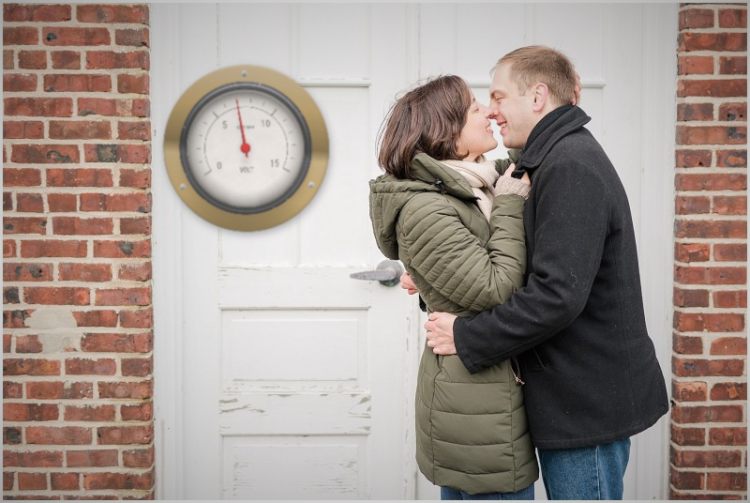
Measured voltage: 7 V
